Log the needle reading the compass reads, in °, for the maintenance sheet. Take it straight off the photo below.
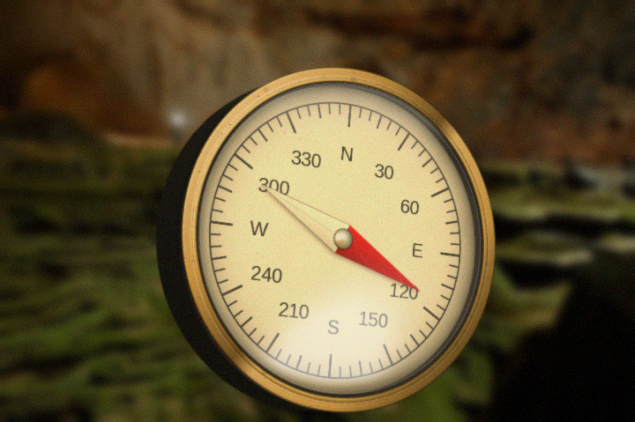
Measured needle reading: 115 °
